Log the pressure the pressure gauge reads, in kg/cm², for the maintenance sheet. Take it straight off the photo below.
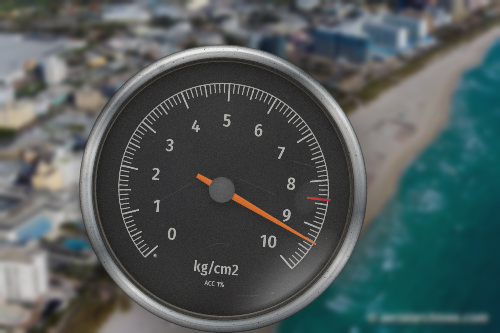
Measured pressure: 9.3 kg/cm²
